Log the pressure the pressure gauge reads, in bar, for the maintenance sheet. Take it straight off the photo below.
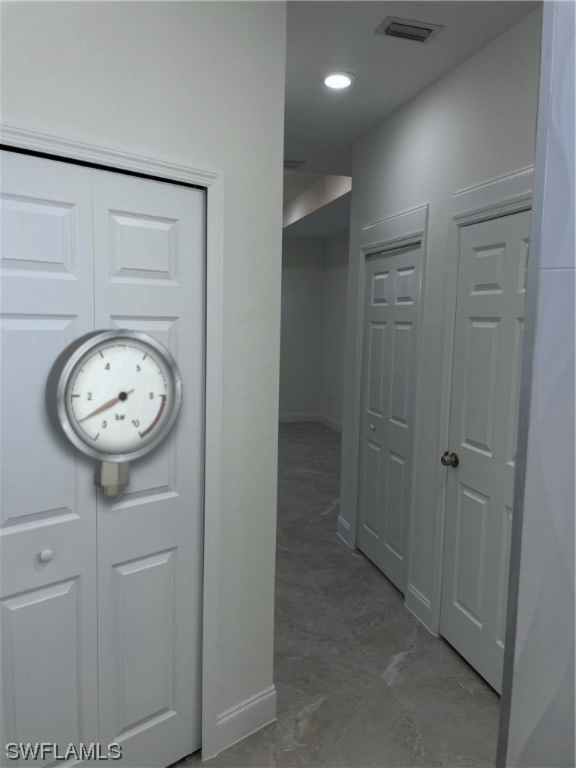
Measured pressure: 1 bar
